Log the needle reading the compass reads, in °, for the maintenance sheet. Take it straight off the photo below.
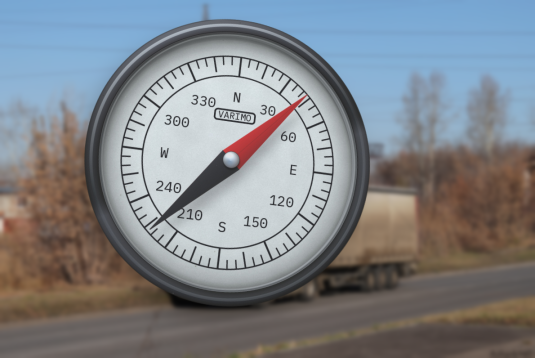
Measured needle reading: 42.5 °
